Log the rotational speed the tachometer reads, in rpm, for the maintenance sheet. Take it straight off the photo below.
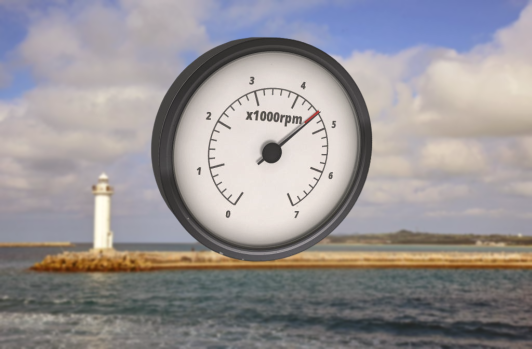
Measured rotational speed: 4600 rpm
